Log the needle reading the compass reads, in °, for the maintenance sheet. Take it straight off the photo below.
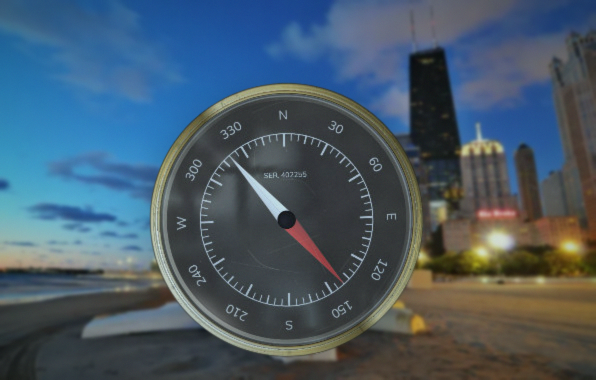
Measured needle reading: 140 °
